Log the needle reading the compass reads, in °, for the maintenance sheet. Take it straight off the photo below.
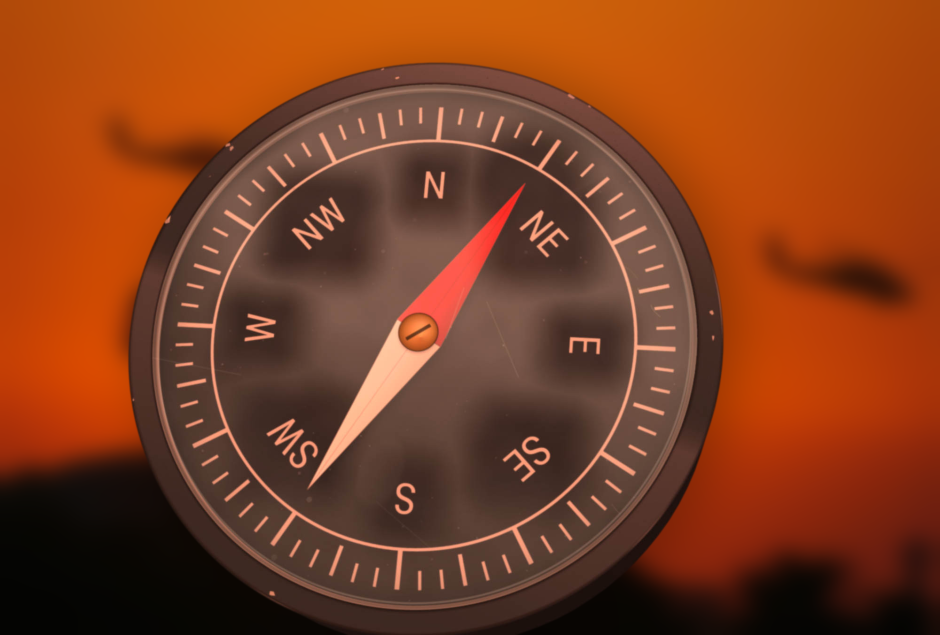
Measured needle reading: 30 °
